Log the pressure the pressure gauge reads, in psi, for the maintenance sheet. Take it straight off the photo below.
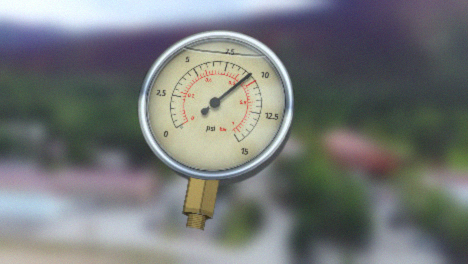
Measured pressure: 9.5 psi
